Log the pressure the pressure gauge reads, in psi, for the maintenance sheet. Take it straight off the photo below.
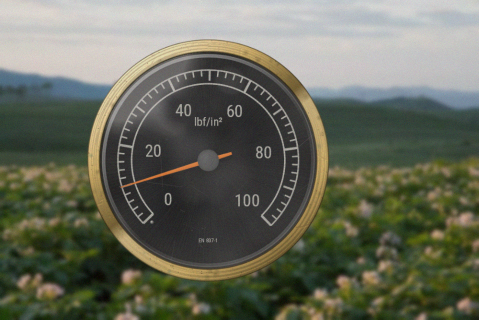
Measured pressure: 10 psi
